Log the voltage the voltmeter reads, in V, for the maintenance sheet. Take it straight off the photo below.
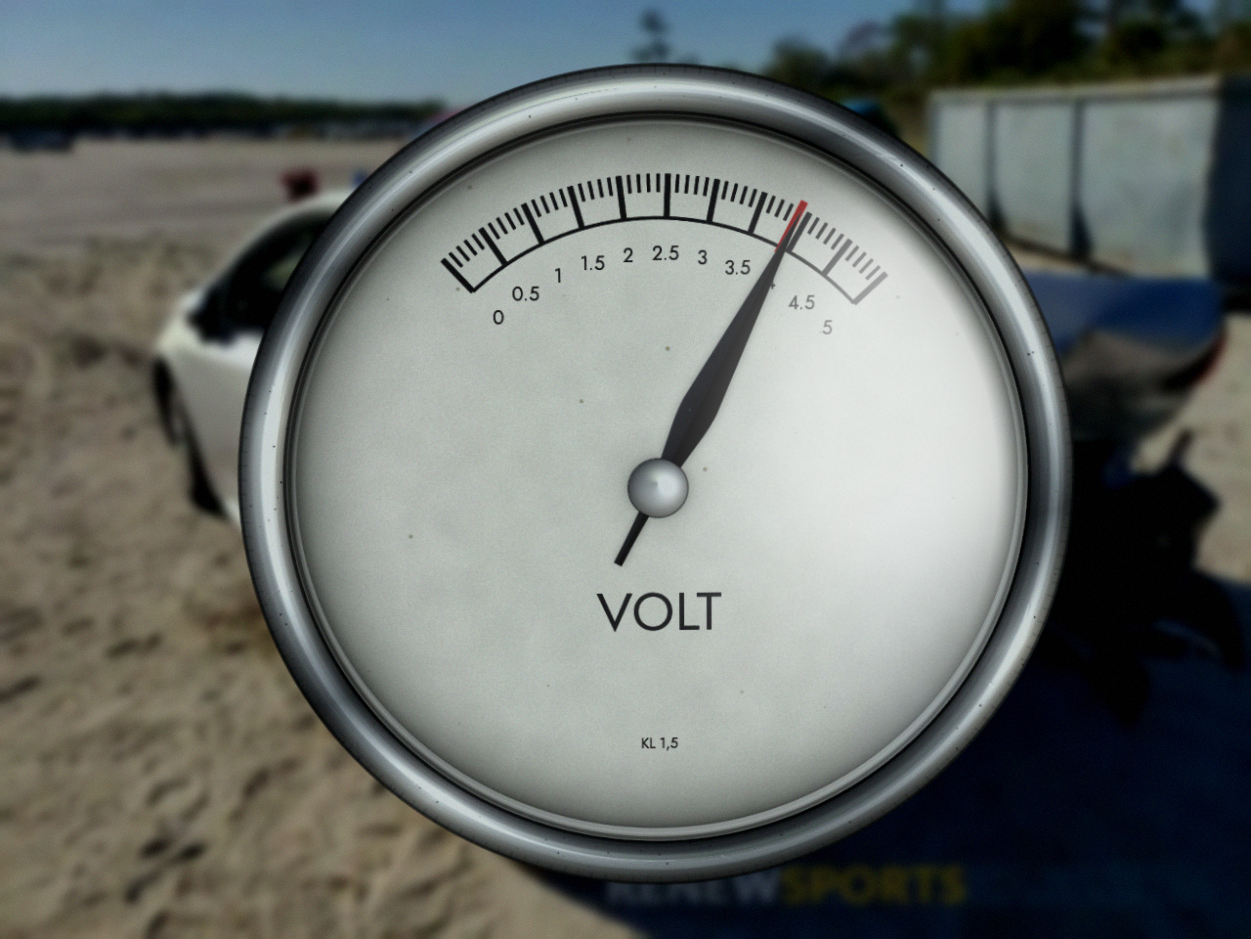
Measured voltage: 3.9 V
